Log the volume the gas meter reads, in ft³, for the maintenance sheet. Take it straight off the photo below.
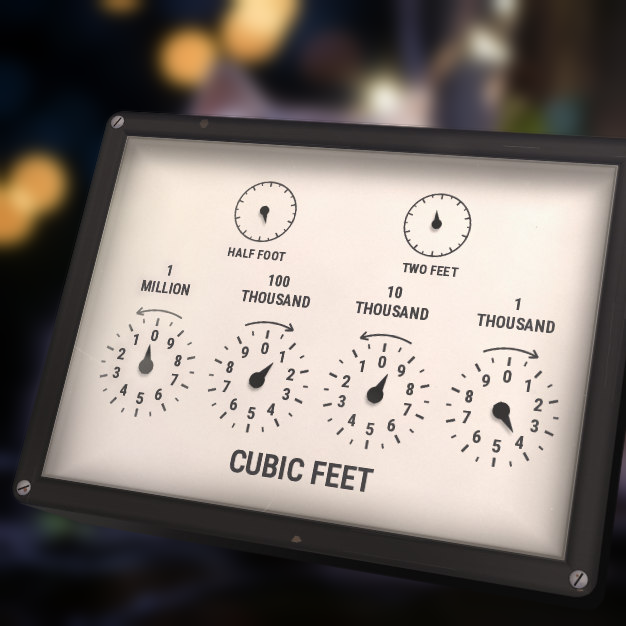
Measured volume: 9400 ft³
